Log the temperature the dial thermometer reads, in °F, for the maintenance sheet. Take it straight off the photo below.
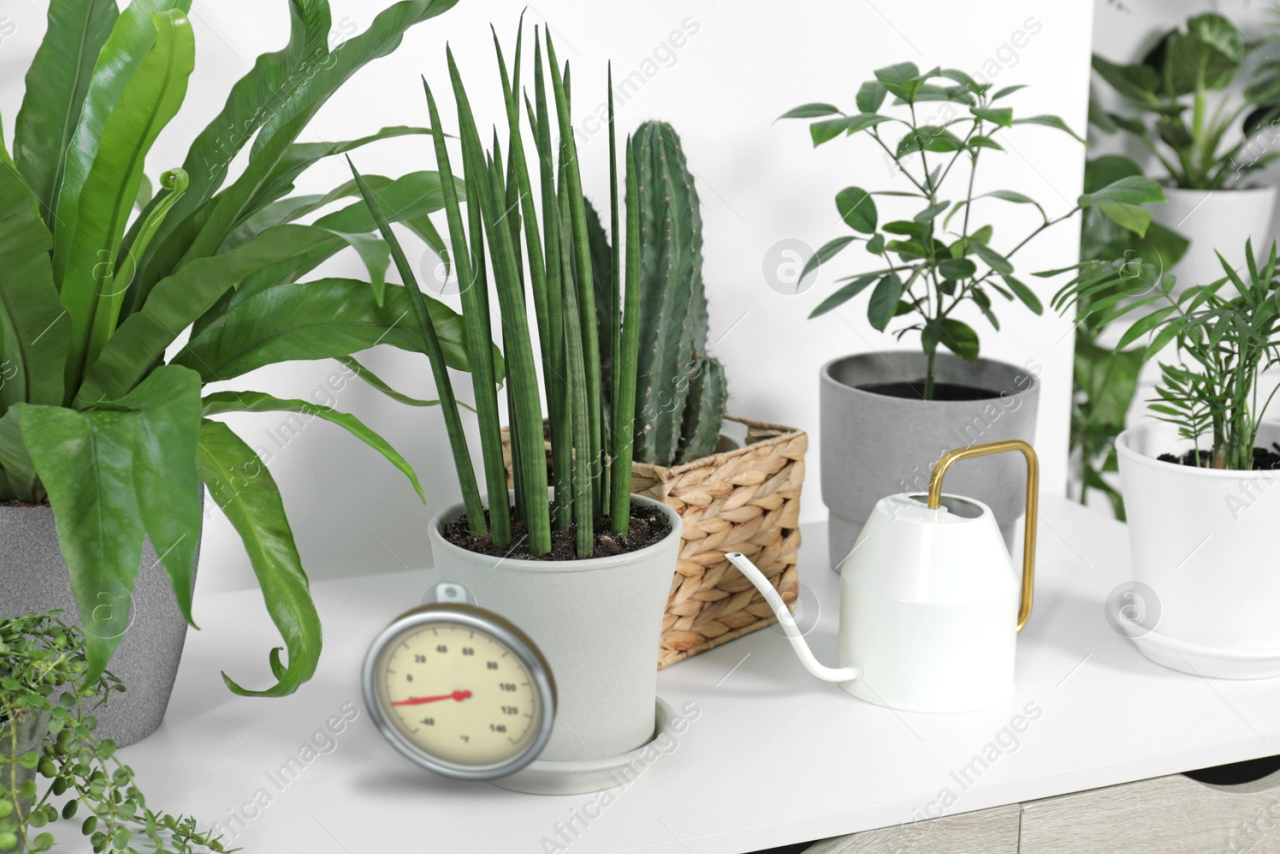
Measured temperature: -20 °F
